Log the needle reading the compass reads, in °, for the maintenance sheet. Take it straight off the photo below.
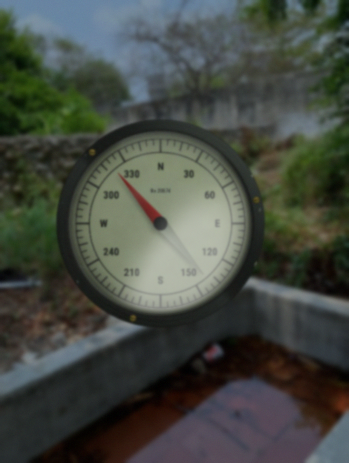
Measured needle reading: 320 °
